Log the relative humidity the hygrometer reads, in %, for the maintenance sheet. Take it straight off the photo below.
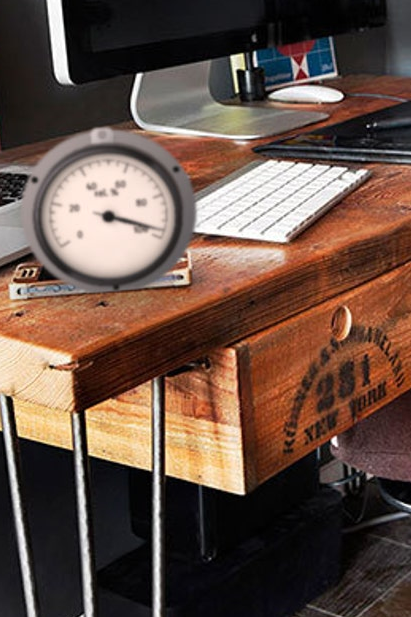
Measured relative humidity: 96 %
